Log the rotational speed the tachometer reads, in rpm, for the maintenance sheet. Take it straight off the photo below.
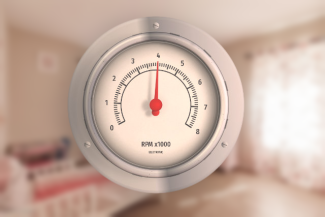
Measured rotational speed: 4000 rpm
